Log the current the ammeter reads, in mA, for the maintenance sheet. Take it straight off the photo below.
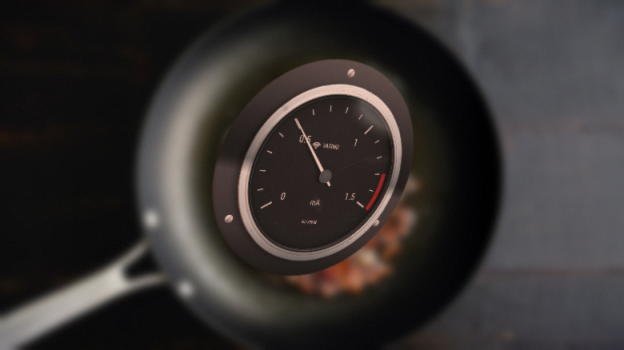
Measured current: 0.5 mA
